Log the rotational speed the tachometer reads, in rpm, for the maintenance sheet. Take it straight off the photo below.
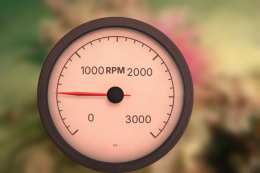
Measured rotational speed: 500 rpm
